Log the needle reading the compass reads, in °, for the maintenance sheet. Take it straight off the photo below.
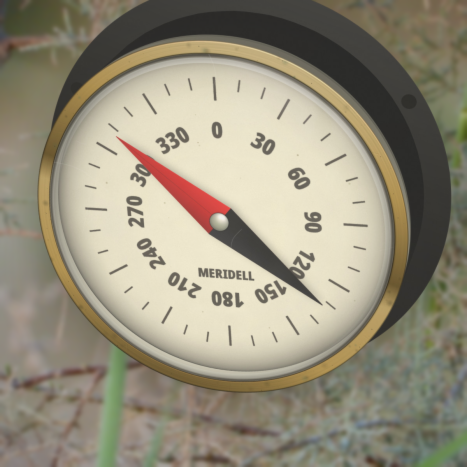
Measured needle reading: 310 °
